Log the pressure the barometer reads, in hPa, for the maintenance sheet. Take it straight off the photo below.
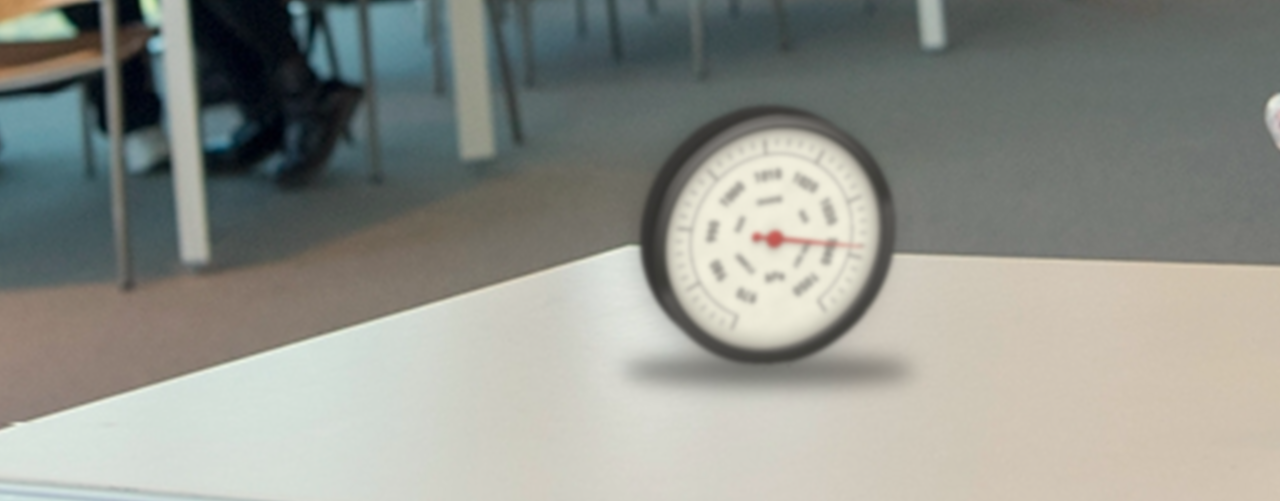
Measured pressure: 1038 hPa
